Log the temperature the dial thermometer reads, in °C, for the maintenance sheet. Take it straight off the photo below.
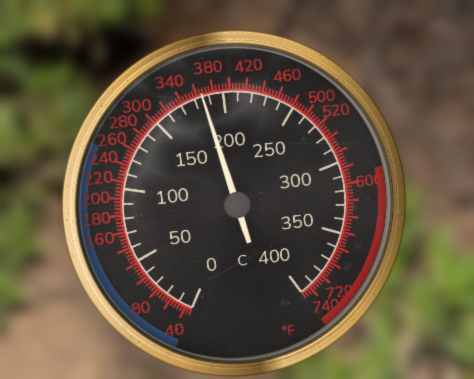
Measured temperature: 185 °C
